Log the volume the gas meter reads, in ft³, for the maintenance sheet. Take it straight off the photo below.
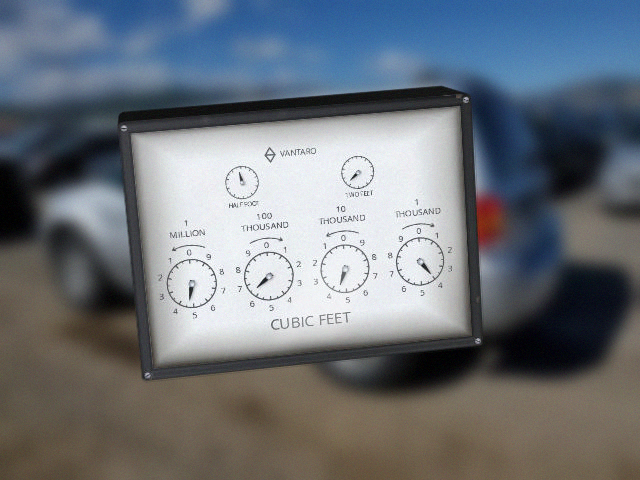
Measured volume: 464400 ft³
